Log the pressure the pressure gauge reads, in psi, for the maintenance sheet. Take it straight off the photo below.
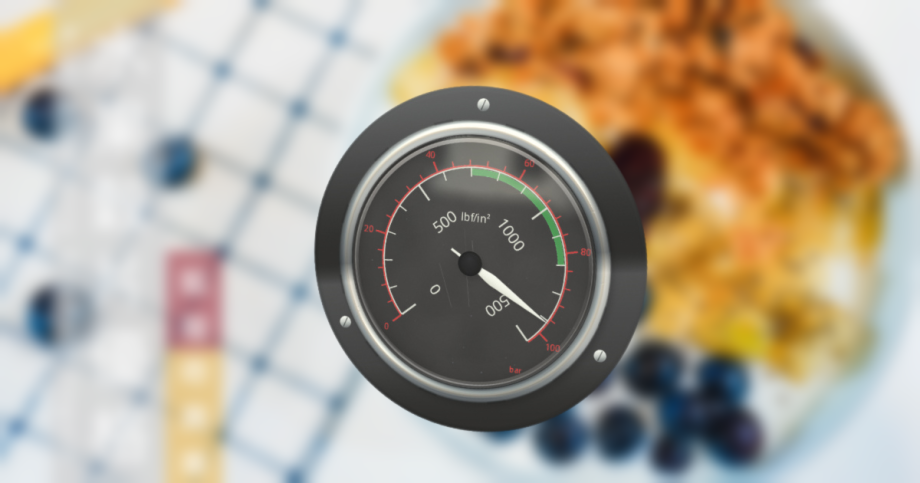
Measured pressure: 1400 psi
